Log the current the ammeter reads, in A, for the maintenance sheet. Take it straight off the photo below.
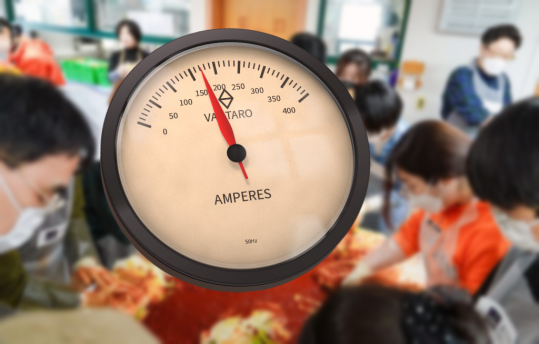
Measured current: 170 A
